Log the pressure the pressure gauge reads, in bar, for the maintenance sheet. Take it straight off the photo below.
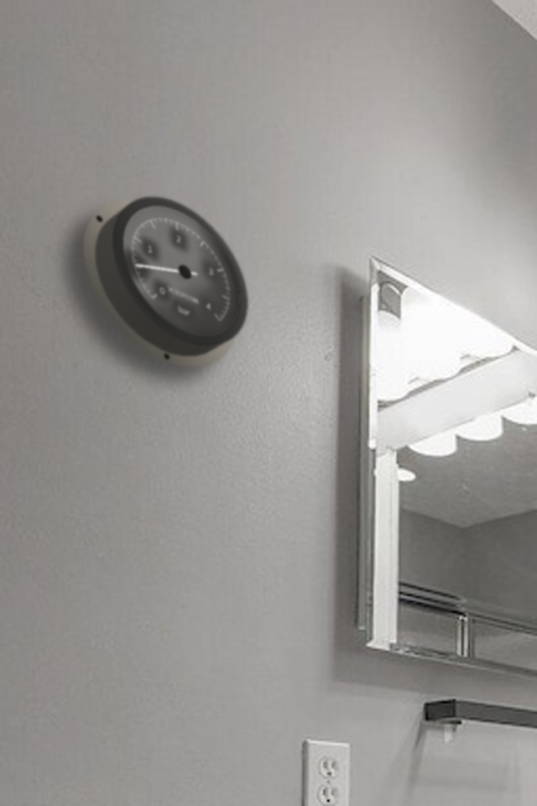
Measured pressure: 0.5 bar
